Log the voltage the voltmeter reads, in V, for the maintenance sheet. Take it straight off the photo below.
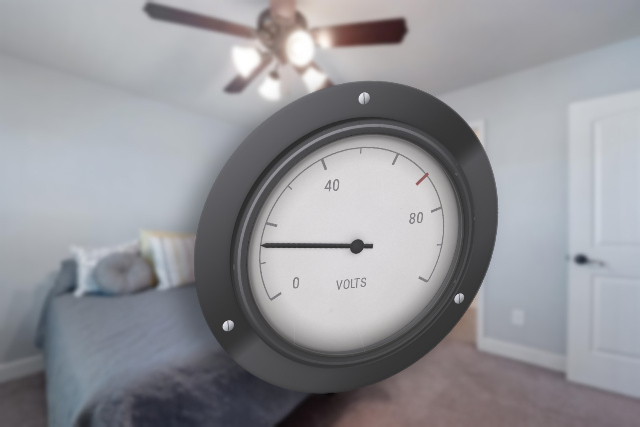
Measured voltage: 15 V
